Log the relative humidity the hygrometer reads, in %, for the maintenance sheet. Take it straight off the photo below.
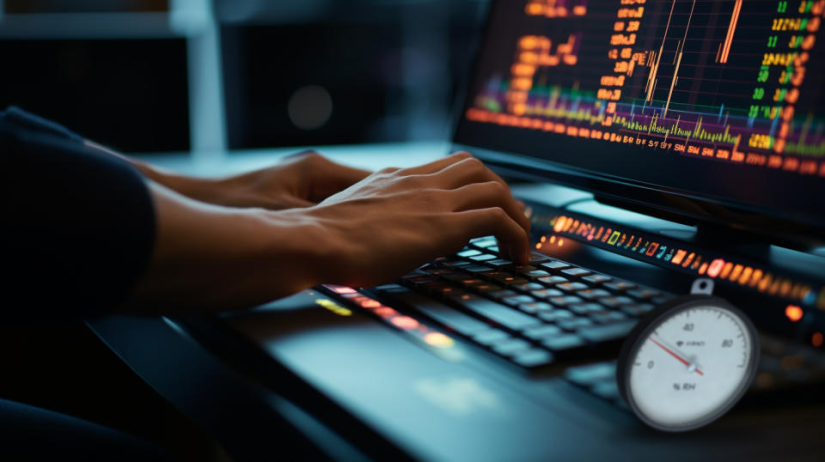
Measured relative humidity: 16 %
